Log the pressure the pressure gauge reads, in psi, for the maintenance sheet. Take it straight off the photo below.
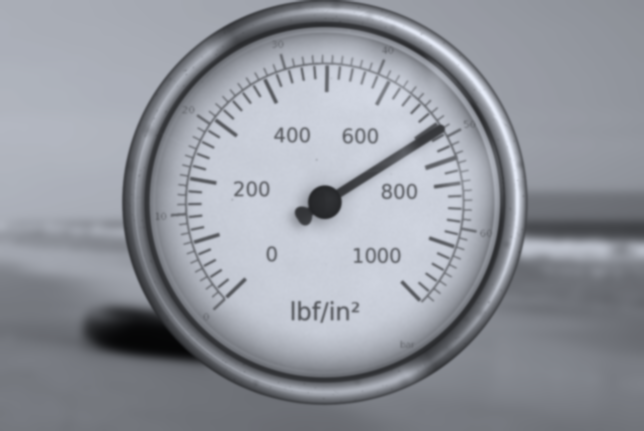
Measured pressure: 710 psi
